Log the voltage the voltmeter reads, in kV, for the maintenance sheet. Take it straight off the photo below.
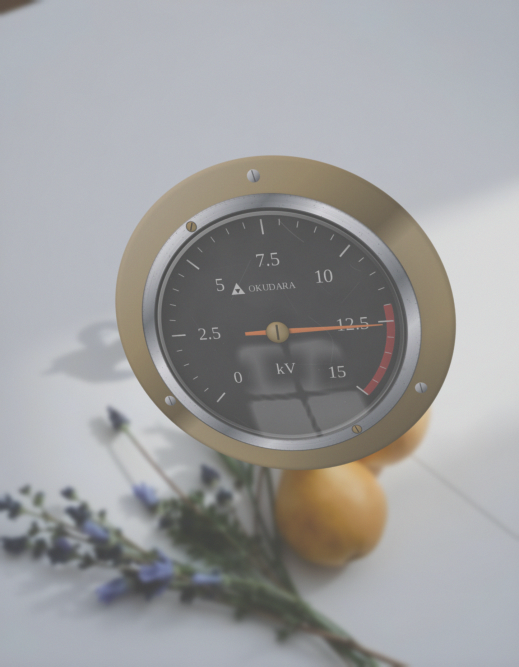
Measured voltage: 12.5 kV
